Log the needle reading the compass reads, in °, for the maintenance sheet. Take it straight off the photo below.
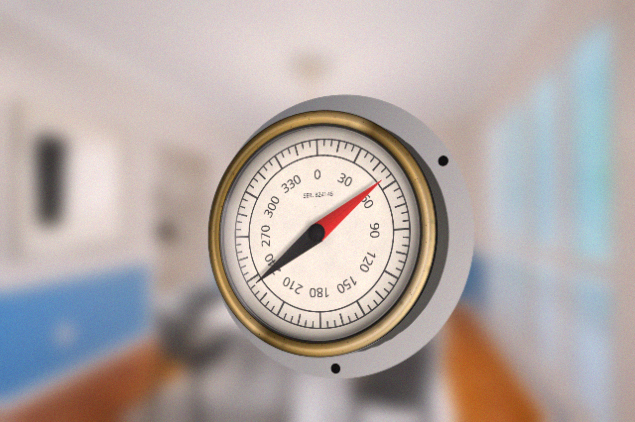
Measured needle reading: 55 °
